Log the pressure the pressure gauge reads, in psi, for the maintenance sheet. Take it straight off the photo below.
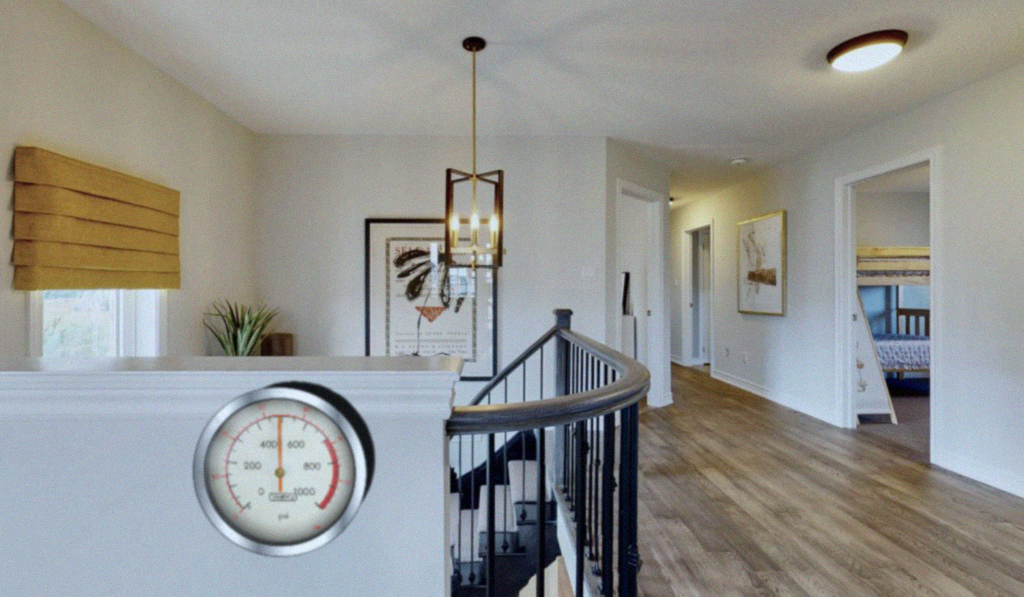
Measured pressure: 500 psi
